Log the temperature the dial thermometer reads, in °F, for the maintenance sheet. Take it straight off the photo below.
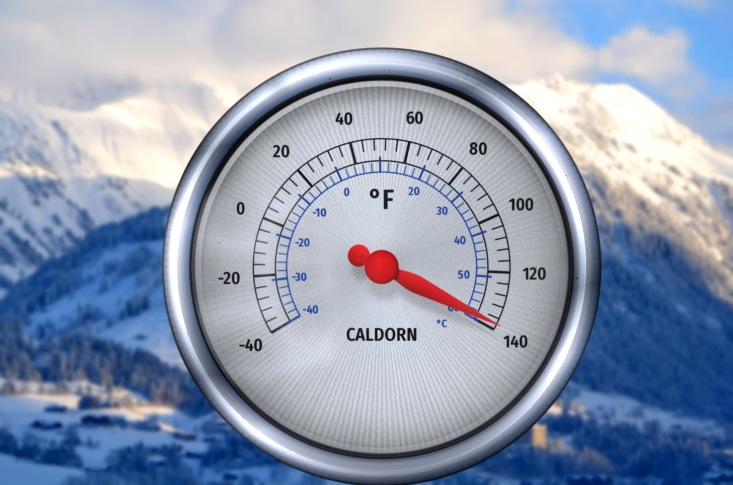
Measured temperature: 138 °F
